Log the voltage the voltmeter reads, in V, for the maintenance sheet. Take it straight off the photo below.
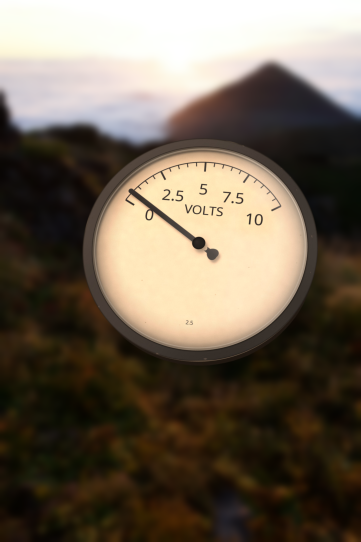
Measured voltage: 0.5 V
